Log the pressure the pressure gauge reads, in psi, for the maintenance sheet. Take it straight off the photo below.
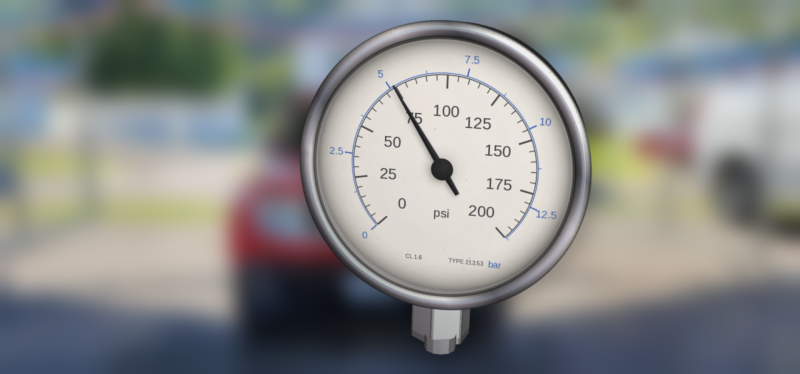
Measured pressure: 75 psi
